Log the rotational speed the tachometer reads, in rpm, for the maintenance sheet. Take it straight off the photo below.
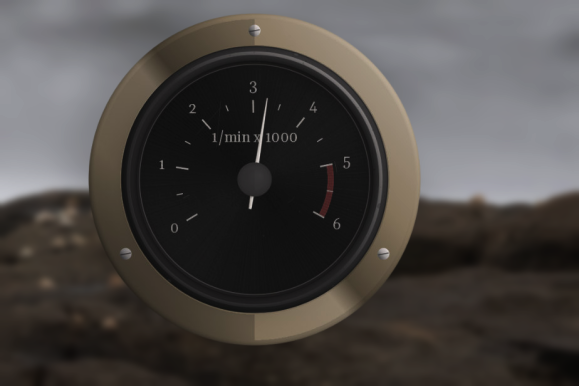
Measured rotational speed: 3250 rpm
